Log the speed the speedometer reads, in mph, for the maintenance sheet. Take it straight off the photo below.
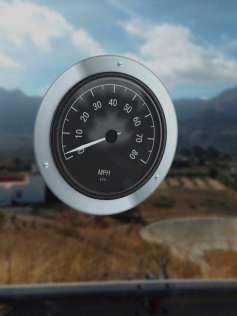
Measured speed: 2.5 mph
